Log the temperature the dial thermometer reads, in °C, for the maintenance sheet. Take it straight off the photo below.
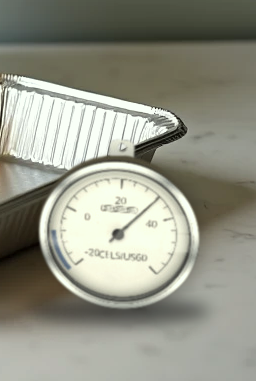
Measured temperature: 32 °C
